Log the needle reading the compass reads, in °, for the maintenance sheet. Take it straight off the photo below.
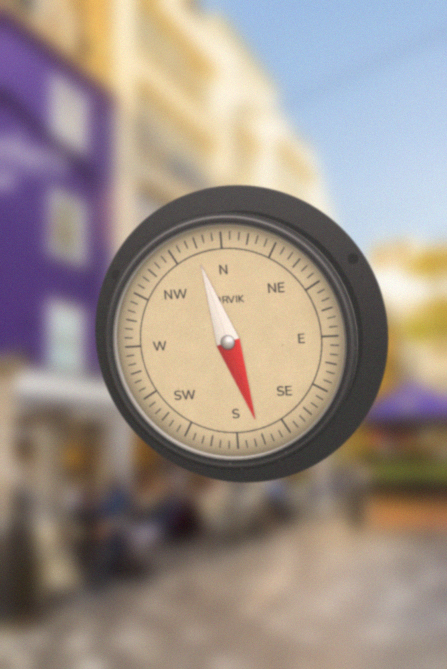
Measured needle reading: 165 °
